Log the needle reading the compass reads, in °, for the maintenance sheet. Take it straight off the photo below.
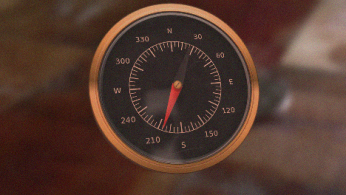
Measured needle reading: 205 °
